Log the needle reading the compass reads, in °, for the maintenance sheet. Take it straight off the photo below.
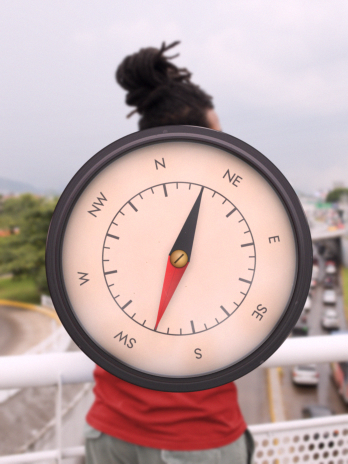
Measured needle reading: 210 °
